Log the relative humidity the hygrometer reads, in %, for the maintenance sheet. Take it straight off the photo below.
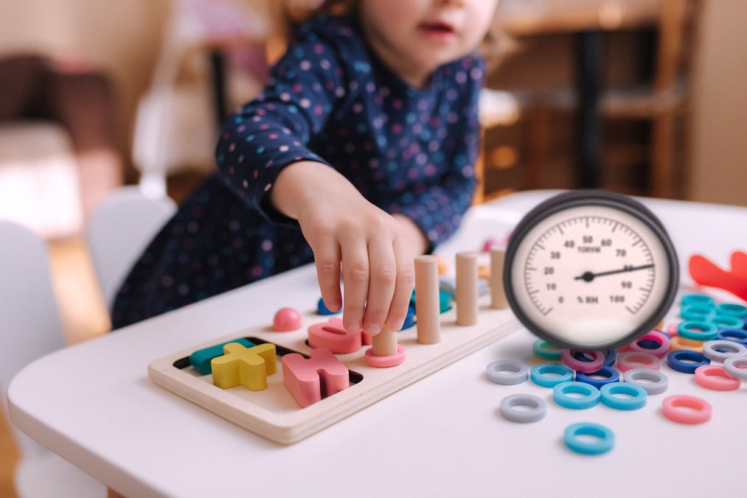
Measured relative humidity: 80 %
